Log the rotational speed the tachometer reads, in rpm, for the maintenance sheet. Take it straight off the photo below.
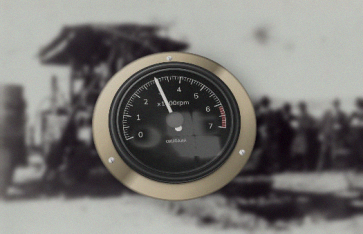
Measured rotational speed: 3000 rpm
